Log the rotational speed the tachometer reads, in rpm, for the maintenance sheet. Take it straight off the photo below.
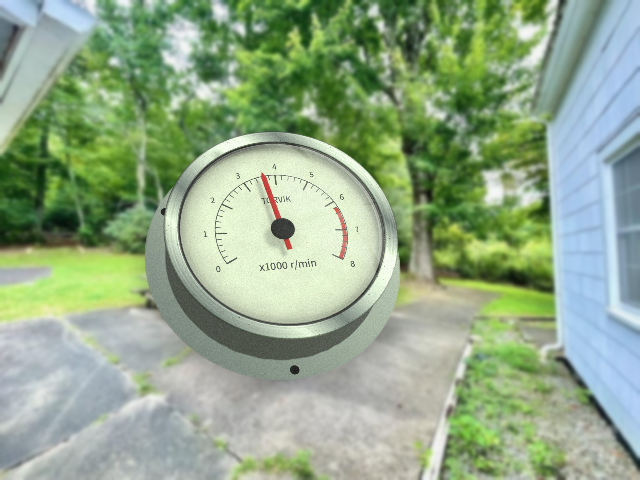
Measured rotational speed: 3600 rpm
